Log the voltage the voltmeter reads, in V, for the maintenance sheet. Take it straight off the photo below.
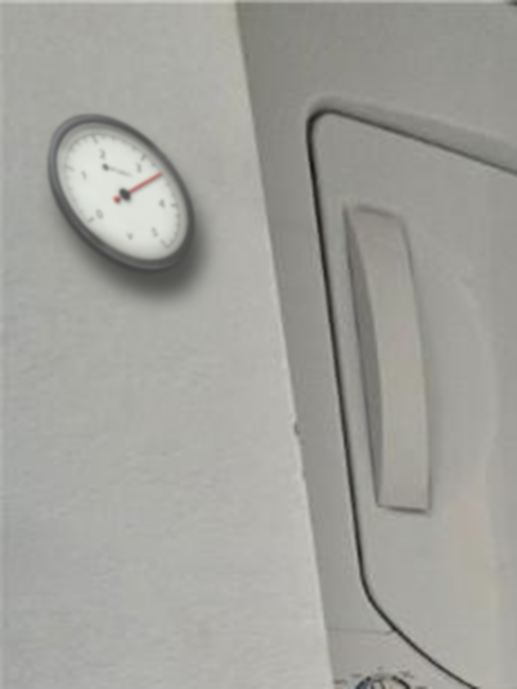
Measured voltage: 3.4 V
